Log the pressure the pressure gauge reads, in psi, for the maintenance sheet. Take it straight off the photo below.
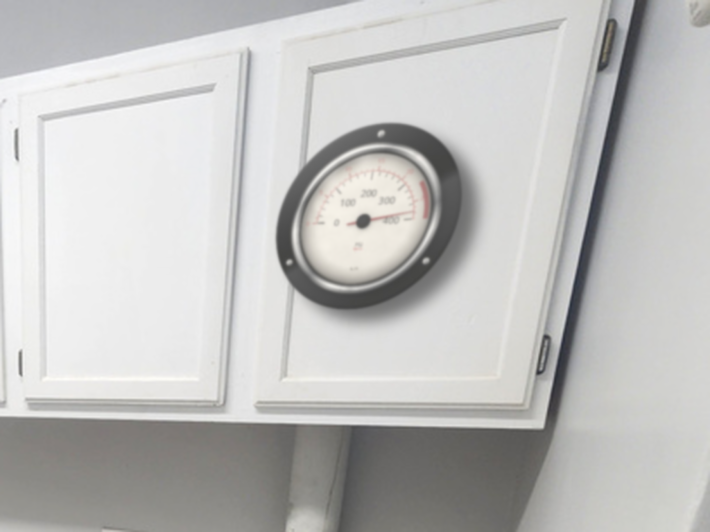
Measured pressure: 380 psi
